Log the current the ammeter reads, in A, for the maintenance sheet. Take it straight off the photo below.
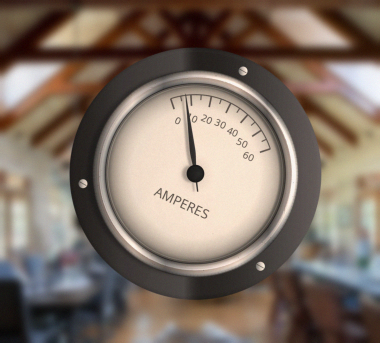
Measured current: 7.5 A
